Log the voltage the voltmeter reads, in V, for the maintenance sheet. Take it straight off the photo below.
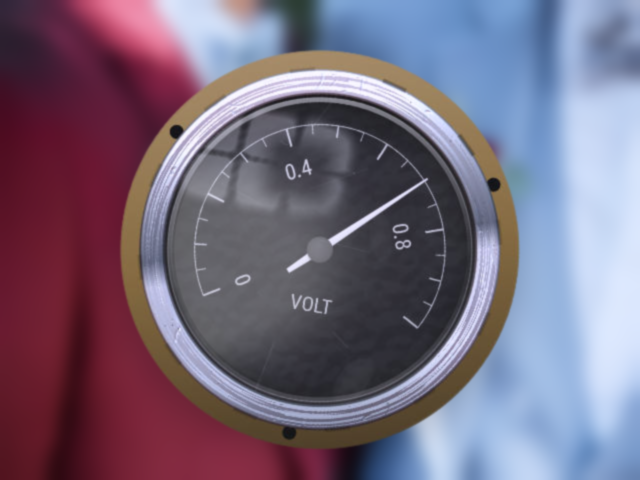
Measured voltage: 0.7 V
